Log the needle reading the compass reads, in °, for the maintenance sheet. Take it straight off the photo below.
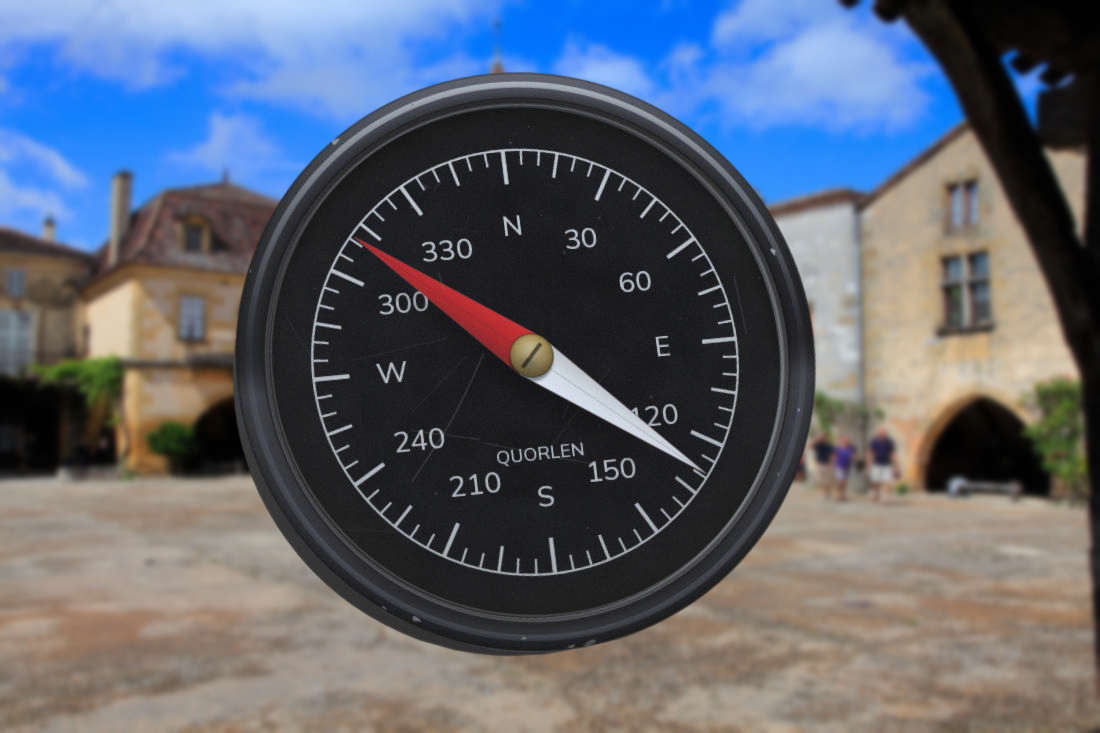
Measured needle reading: 310 °
